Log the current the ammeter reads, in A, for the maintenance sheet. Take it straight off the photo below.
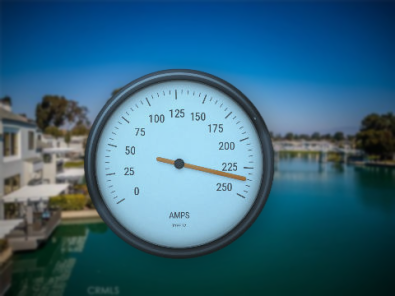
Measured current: 235 A
